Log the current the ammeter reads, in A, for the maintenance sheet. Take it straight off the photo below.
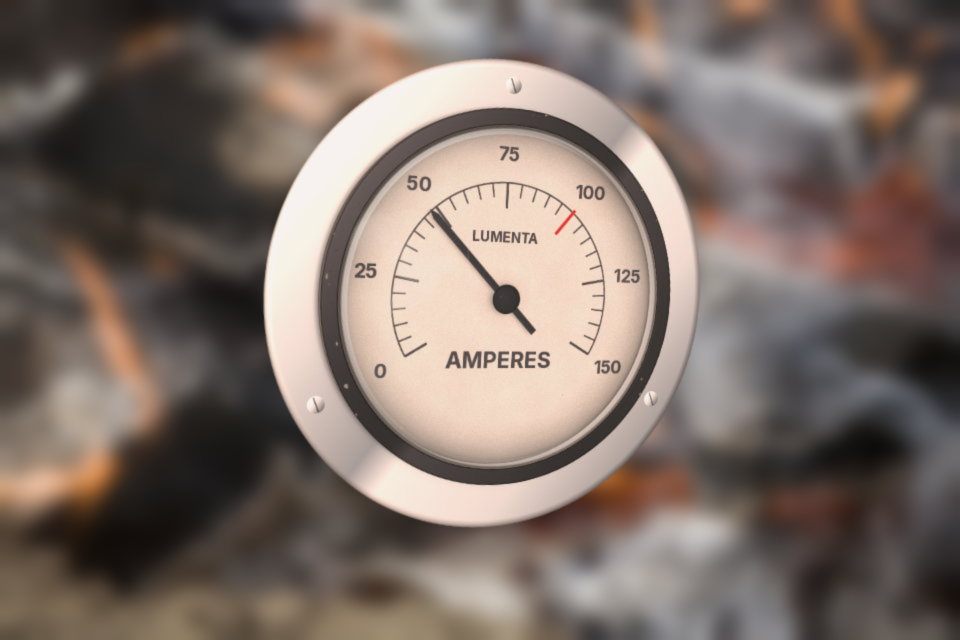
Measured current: 47.5 A
